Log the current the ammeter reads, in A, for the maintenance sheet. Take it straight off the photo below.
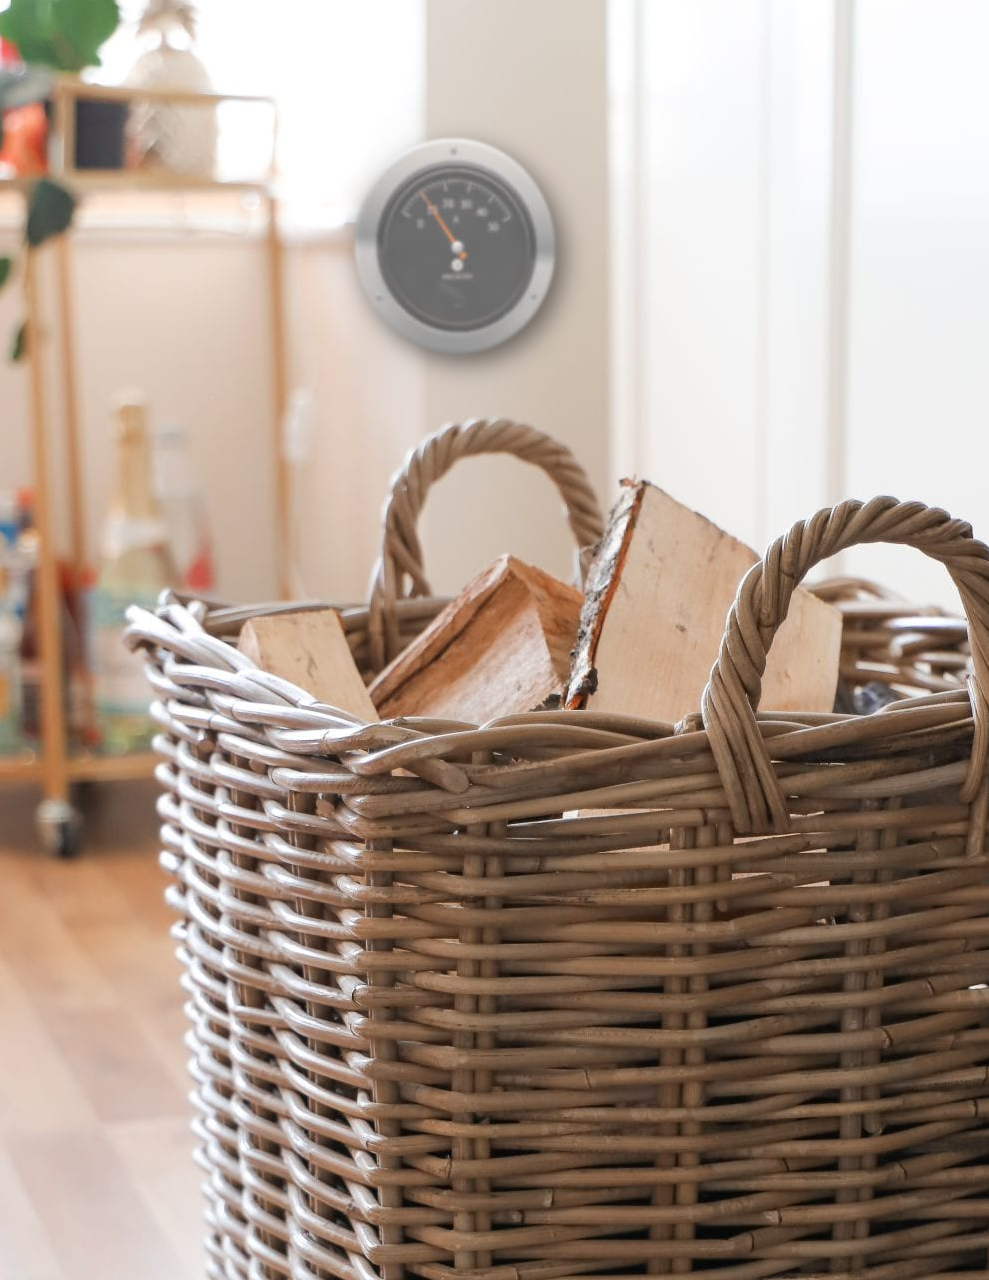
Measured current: 10 A
